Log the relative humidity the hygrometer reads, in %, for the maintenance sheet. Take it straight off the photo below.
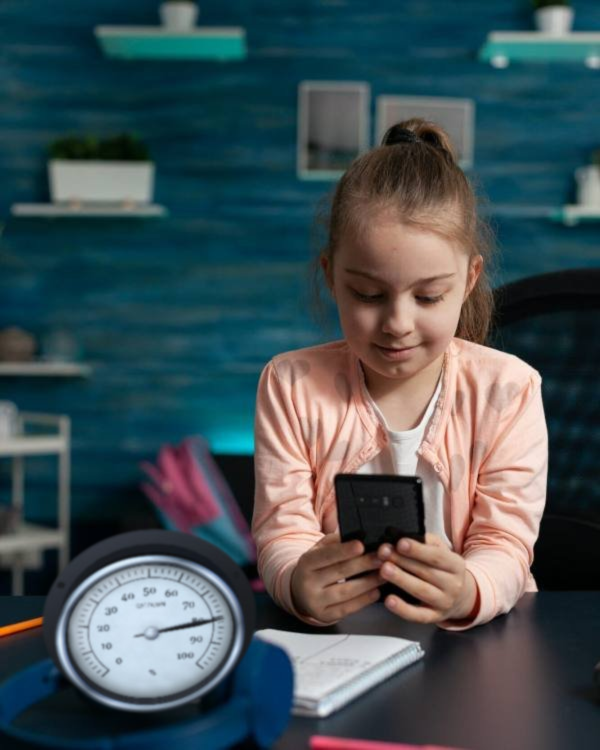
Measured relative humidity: 80 %
